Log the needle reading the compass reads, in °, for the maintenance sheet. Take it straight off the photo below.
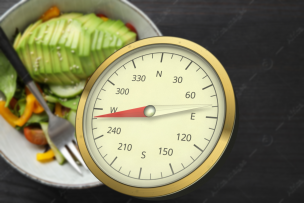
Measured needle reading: 260 °
